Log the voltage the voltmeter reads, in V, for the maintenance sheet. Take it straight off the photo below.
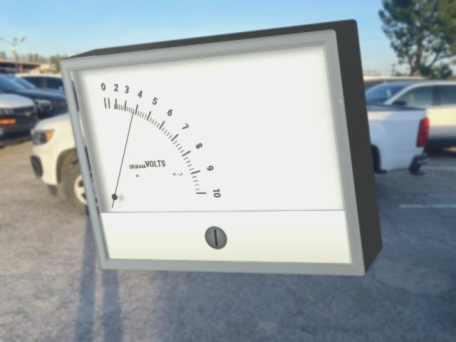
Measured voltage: 4 V
